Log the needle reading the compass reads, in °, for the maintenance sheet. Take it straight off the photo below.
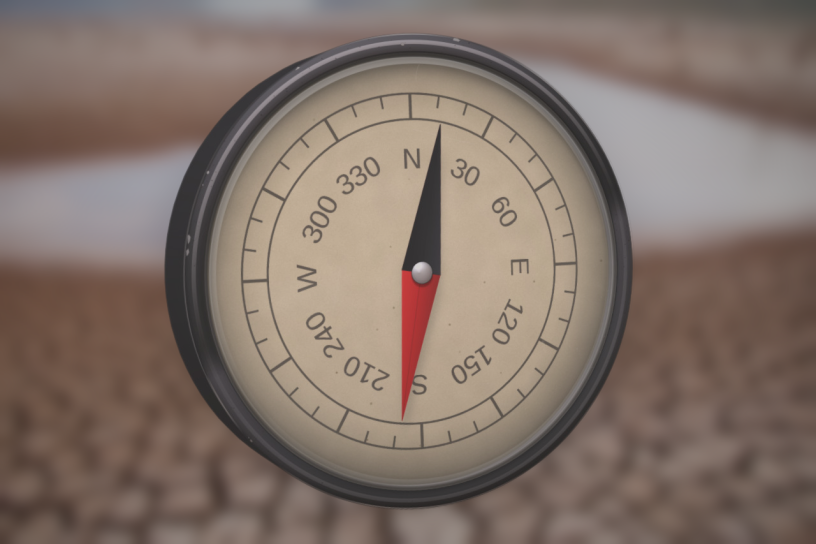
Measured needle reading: 190 °
